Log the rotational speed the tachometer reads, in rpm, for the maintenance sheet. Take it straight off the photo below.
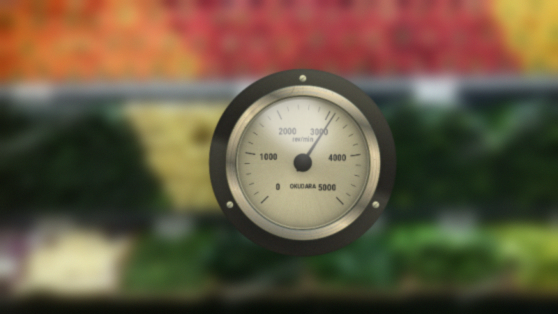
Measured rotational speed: 3100 rpm
